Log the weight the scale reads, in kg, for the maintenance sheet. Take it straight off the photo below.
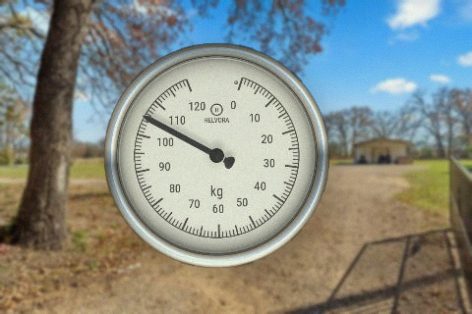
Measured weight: 105 kg
